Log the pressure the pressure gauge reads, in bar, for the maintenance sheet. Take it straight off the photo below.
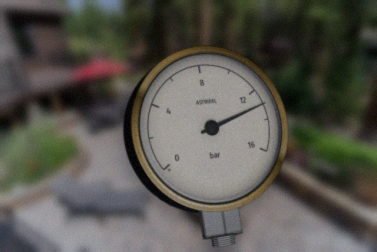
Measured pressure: 13 bar
